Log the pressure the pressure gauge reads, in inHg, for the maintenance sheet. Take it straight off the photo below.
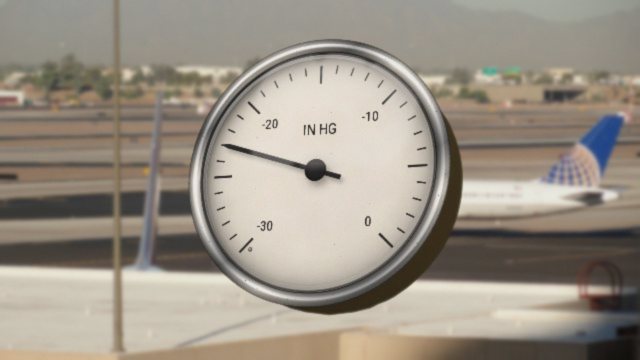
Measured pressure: -23 inHg
